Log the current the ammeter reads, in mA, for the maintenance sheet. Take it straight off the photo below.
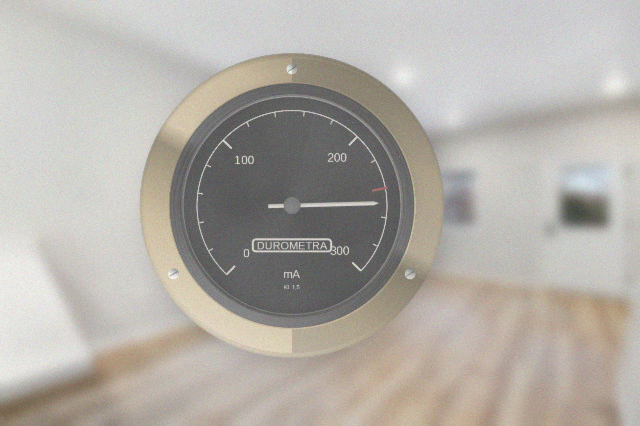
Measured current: 250 mA
